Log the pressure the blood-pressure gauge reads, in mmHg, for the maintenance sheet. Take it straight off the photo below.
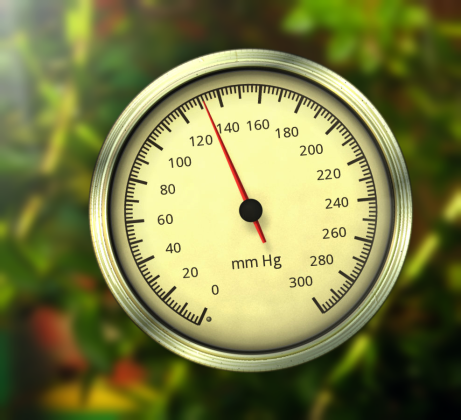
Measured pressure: 132 mmHg
